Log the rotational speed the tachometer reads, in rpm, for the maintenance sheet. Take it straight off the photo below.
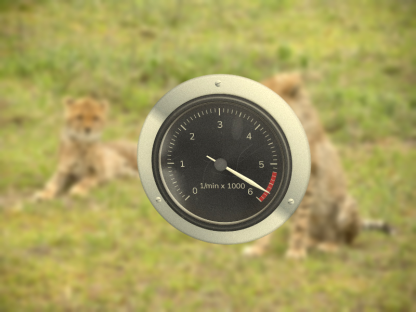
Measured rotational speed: 5700 rpm
